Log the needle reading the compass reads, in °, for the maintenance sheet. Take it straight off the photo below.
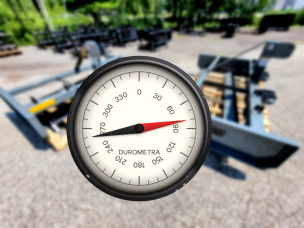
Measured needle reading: 80 °
